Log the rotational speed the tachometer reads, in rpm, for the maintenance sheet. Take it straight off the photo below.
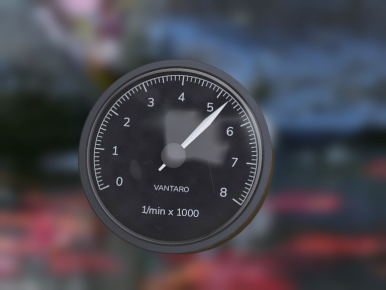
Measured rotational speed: 5300 rpm
